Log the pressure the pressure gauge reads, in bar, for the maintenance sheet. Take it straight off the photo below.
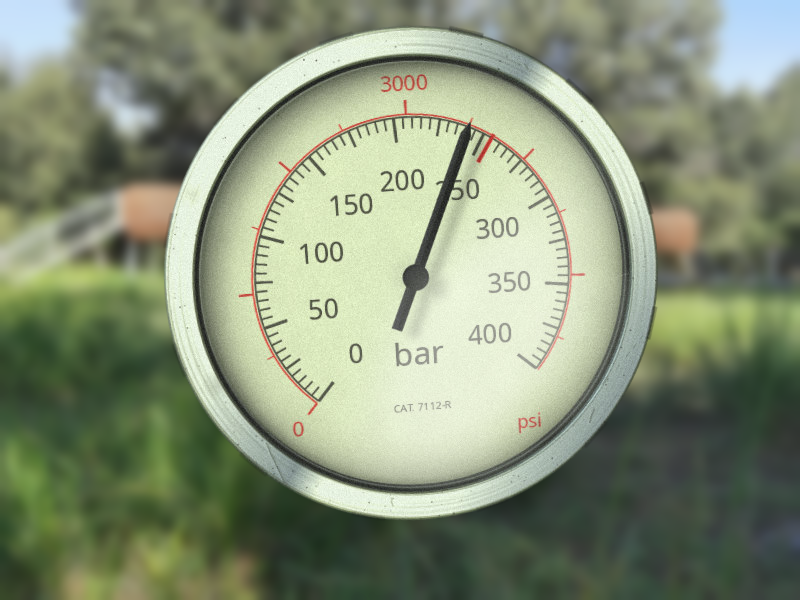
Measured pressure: 240 bar
